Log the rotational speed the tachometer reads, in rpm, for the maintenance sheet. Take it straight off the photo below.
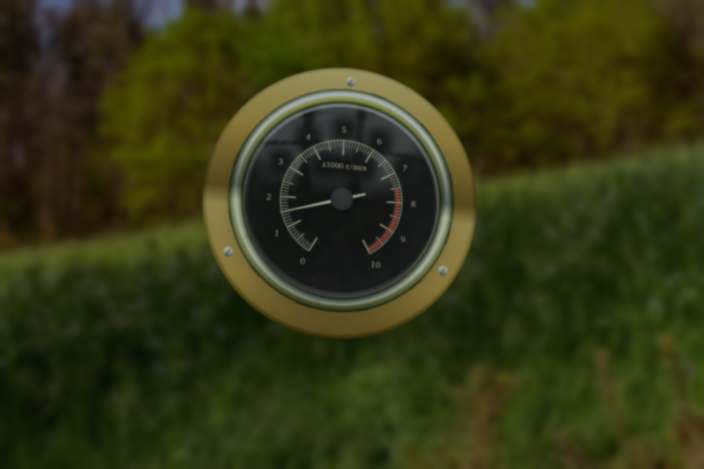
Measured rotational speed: 1500 rpm
